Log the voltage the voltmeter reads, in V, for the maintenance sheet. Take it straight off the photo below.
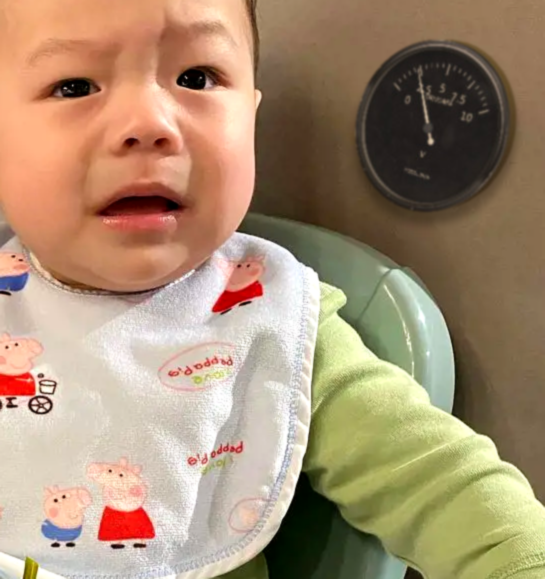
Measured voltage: 2.5 V
